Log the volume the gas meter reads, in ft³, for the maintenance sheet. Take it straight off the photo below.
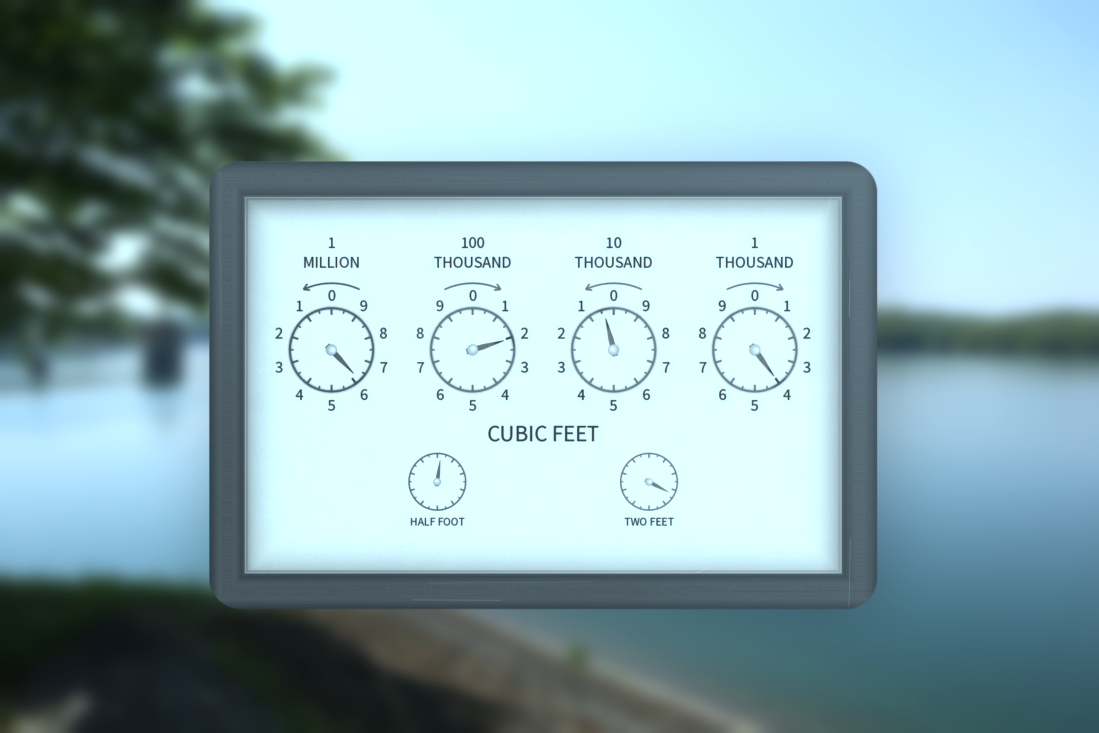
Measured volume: 620400 ft³
